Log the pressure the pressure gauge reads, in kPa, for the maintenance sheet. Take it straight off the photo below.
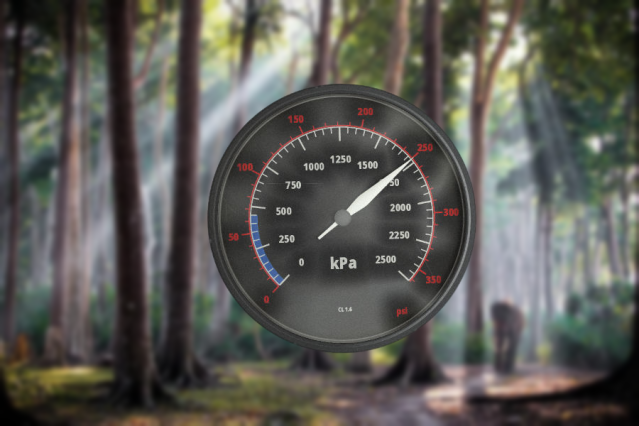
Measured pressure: 1725 kPa
